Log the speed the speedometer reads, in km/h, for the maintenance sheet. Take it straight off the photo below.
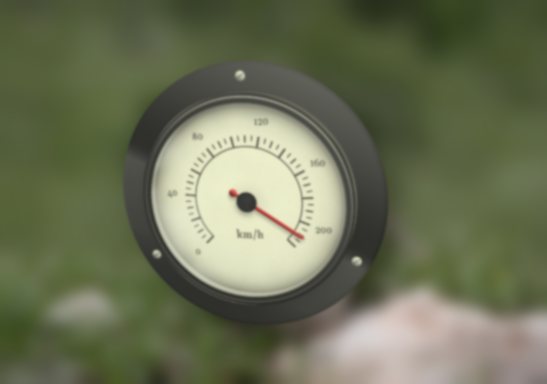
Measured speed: 210 km/h
